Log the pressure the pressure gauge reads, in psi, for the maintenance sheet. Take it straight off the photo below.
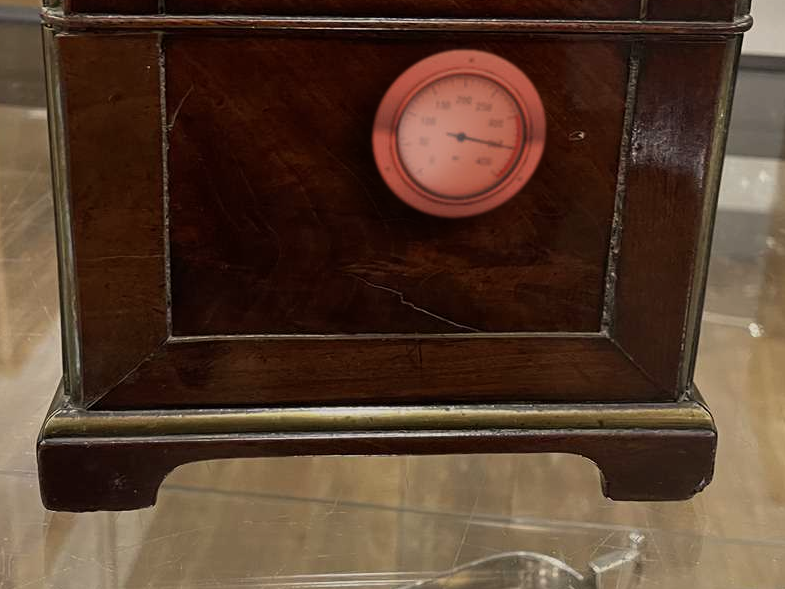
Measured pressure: 350 psi
